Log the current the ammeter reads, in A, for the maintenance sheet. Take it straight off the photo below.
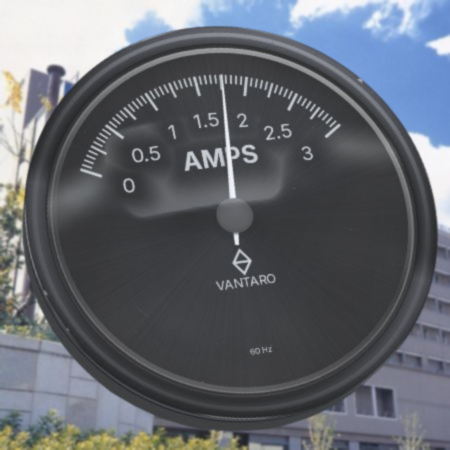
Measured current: 1.75 A
